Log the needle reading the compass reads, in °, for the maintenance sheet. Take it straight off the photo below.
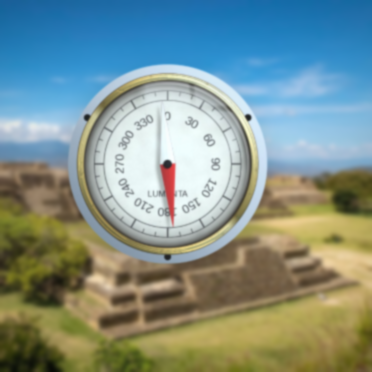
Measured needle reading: 175 °
